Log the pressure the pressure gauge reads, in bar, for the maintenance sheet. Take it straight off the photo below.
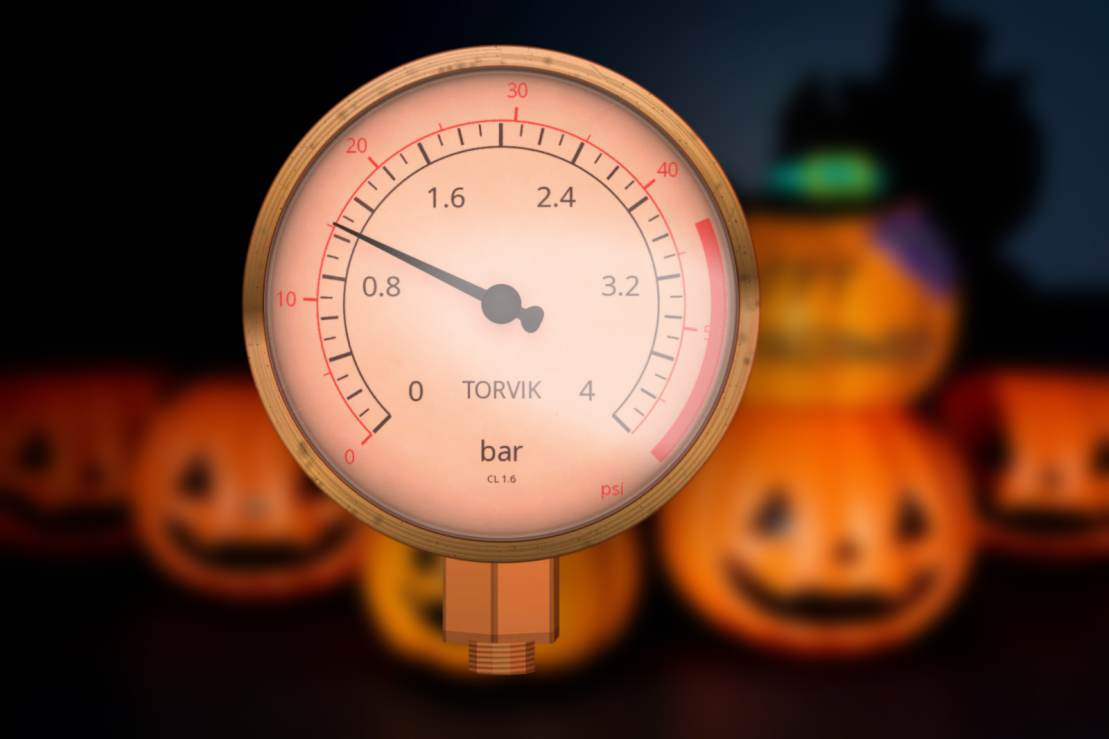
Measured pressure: 1.05 bar
